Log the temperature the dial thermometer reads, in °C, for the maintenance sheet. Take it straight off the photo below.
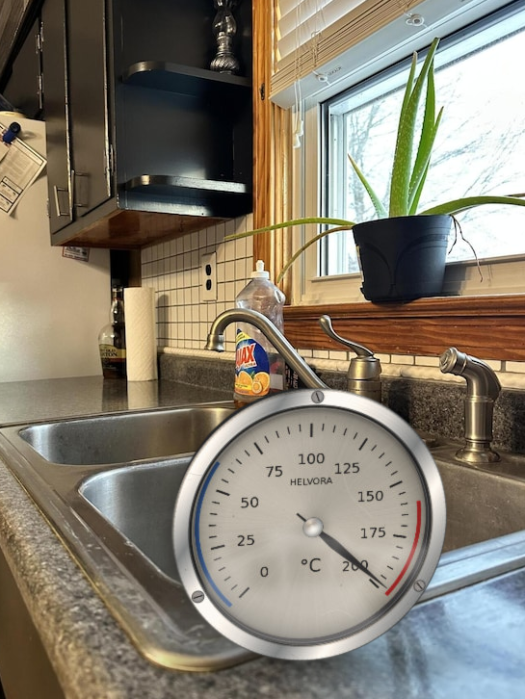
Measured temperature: 197.5 °C
